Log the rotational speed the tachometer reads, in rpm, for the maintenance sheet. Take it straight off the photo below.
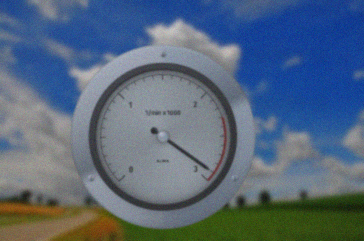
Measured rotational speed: 2900 rpm
